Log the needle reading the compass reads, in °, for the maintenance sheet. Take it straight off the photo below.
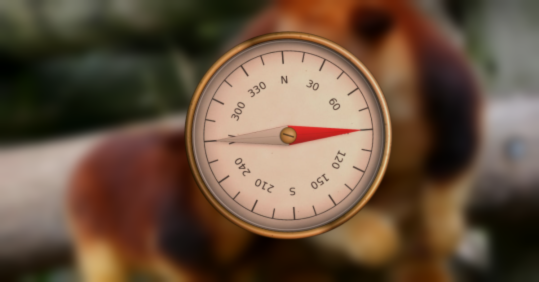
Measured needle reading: 90 °
